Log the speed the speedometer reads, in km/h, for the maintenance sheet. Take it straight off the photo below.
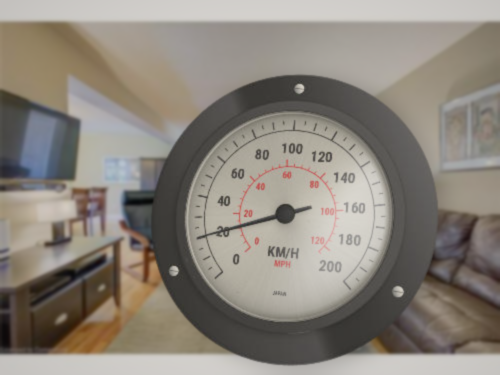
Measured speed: 20 km/h
